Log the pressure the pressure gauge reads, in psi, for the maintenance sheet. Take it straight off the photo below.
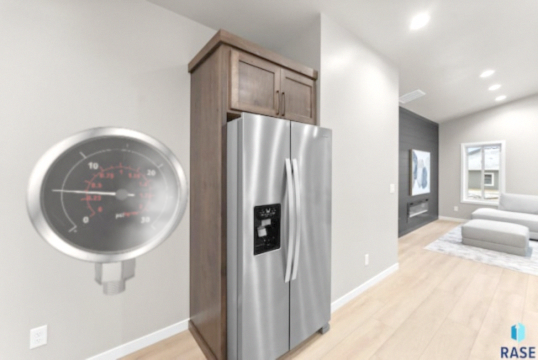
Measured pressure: 5 psi
